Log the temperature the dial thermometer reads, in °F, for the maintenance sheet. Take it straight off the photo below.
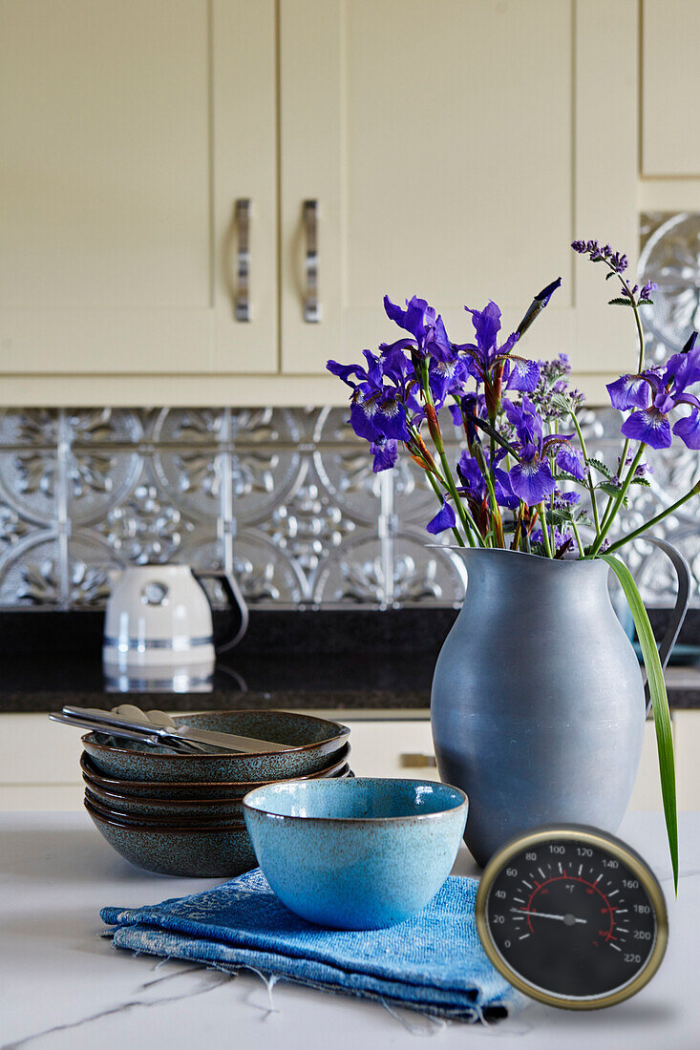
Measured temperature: 30 °F
